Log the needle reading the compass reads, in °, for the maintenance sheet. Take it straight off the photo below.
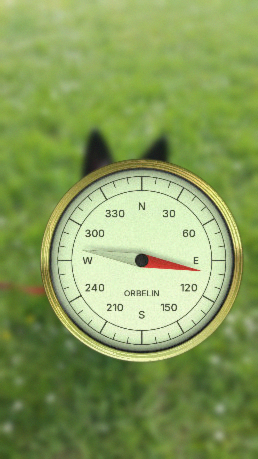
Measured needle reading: 100 °
